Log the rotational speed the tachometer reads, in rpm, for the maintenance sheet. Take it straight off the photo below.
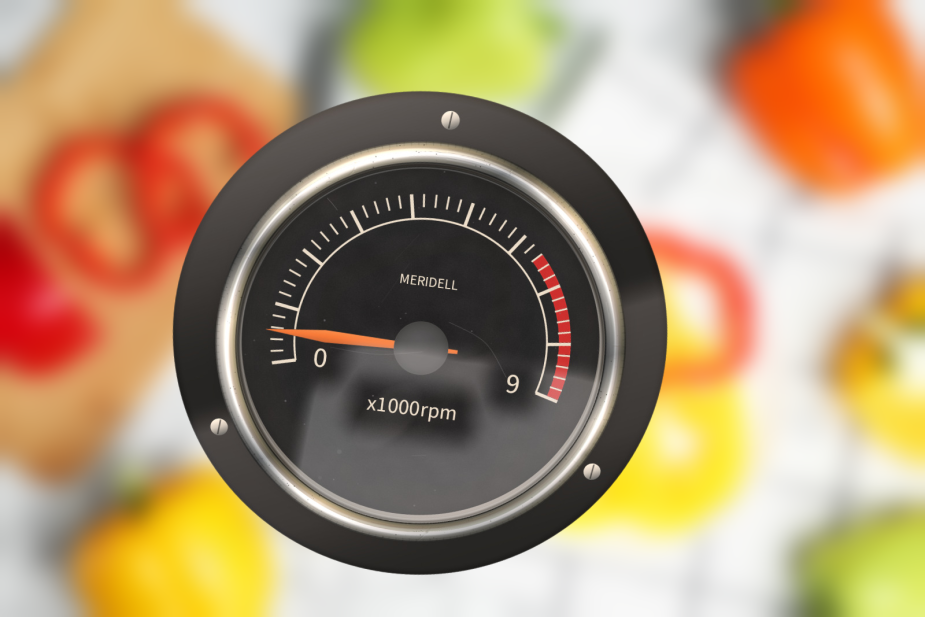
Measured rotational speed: 600 rpm
